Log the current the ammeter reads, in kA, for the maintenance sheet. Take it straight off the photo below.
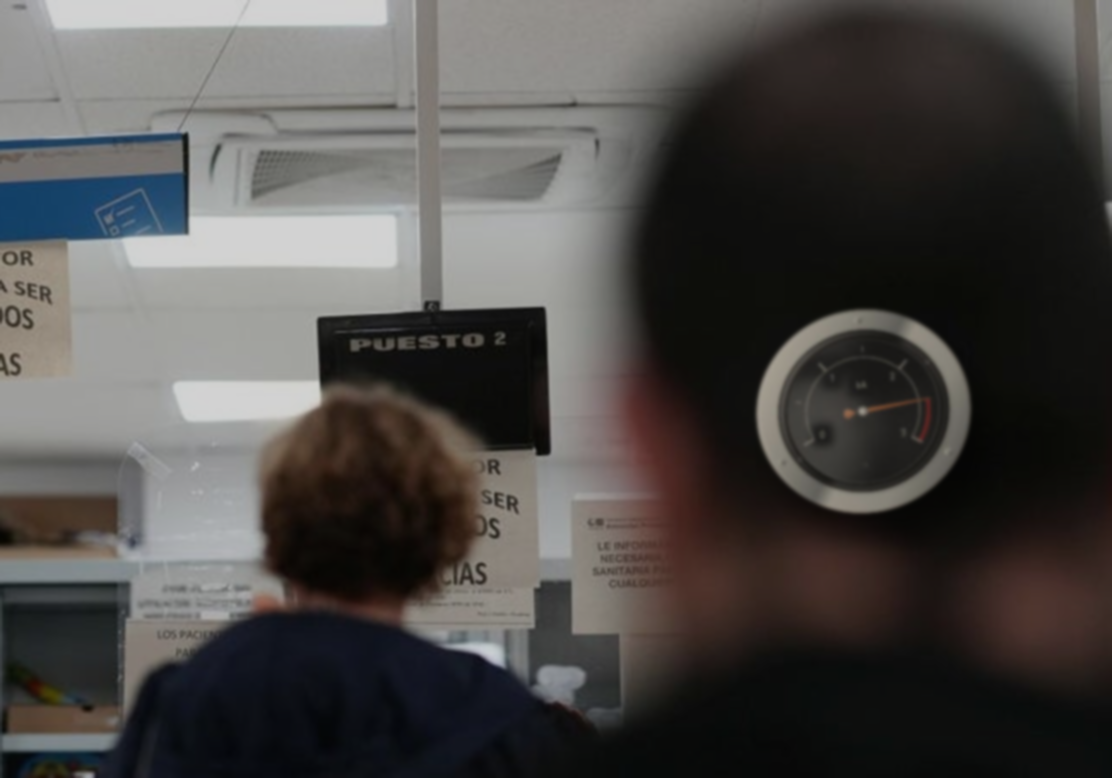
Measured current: 2.5 kA
